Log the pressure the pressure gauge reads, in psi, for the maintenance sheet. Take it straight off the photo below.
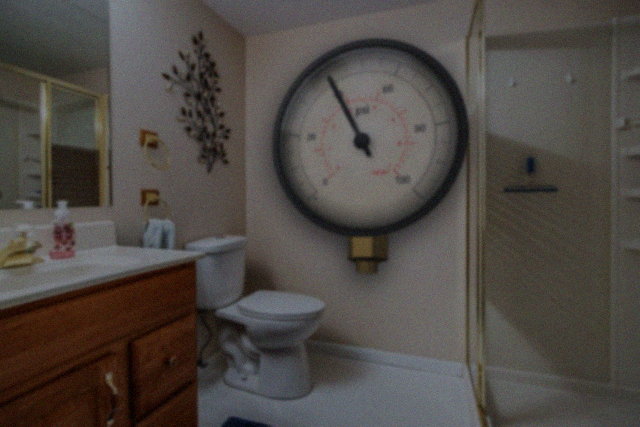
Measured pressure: 40 psi
